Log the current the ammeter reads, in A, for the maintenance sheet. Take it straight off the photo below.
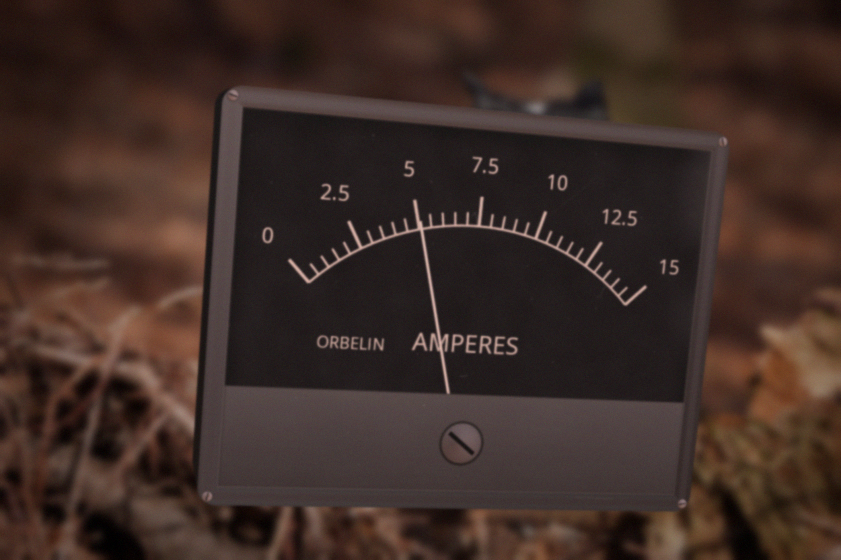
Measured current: 5 A
